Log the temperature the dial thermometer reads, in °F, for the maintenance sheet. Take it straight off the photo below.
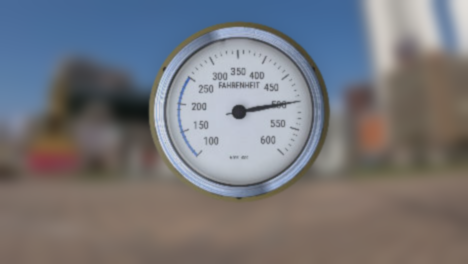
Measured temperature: 500 °F
